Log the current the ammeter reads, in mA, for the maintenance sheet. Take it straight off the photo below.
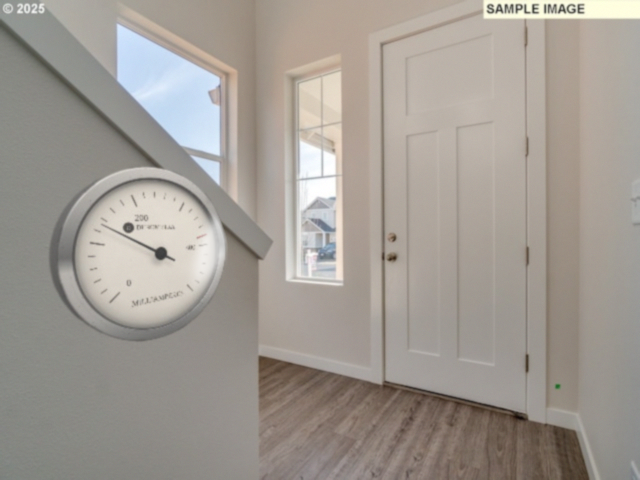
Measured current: 130 mA
